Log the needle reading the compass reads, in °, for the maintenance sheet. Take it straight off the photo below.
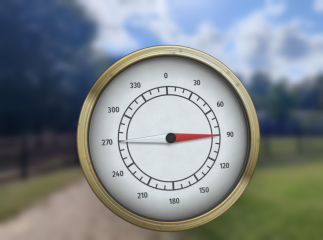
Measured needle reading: 90 °
